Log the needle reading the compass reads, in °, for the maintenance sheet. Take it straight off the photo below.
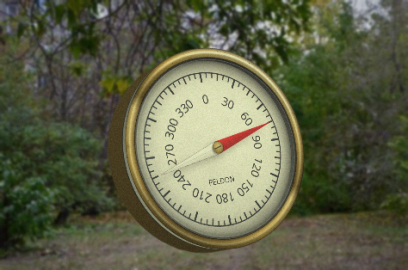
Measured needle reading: 75 °
